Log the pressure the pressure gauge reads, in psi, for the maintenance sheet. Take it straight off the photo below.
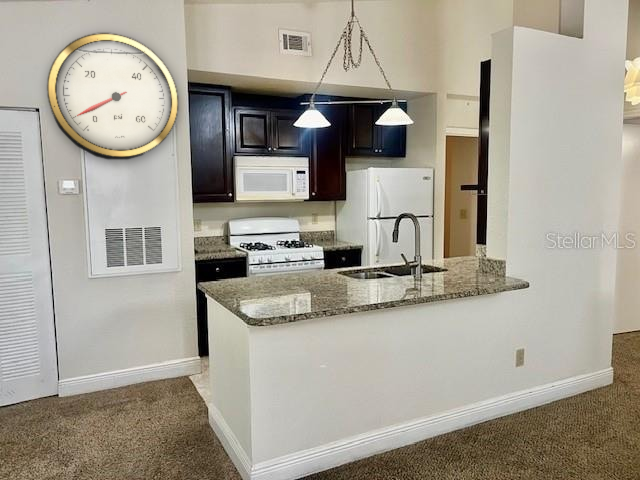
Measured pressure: 4 psi
